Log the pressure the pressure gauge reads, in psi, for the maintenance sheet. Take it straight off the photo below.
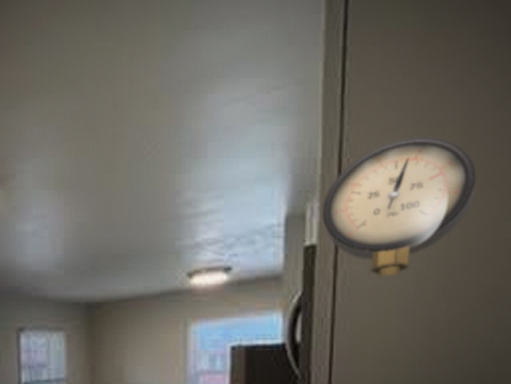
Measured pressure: 55 psi
